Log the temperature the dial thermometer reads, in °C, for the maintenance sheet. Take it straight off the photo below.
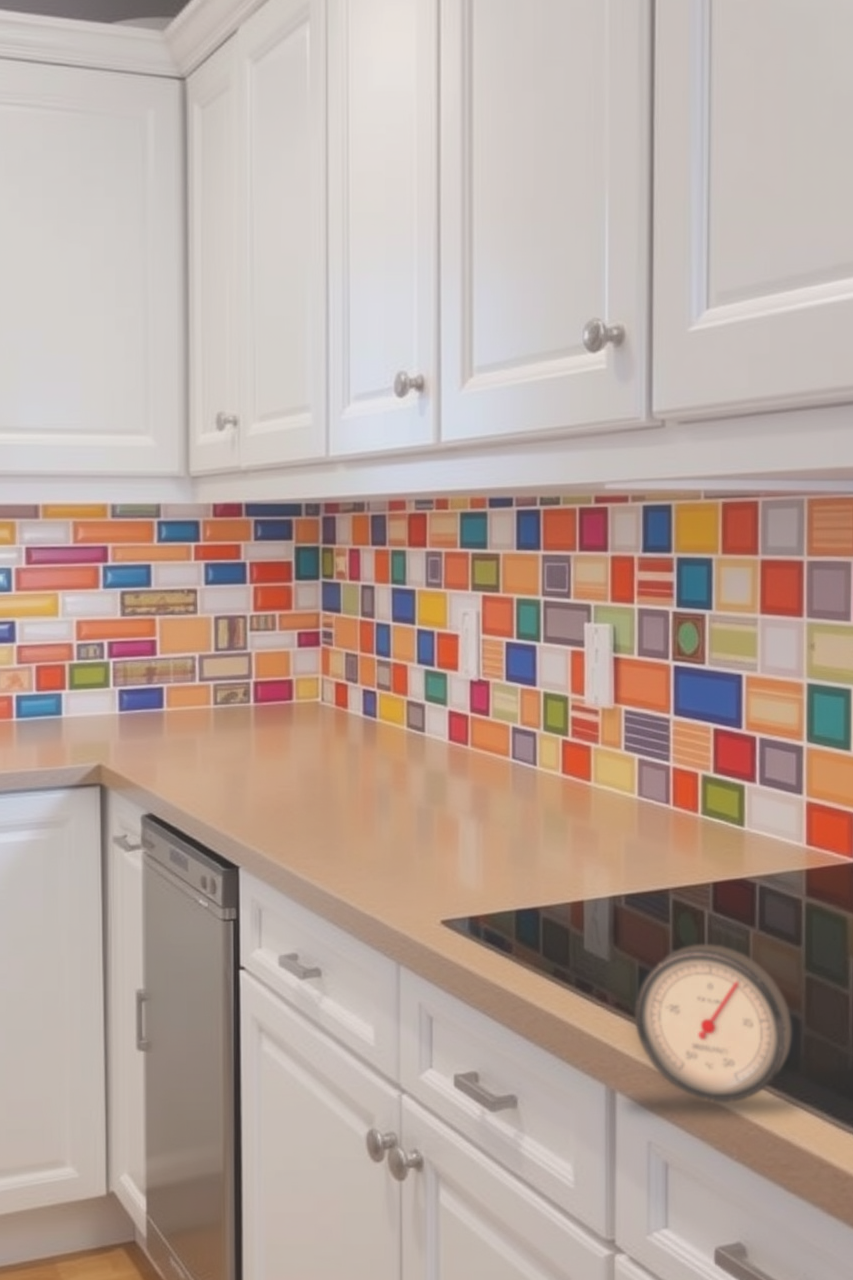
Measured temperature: 10 °C
